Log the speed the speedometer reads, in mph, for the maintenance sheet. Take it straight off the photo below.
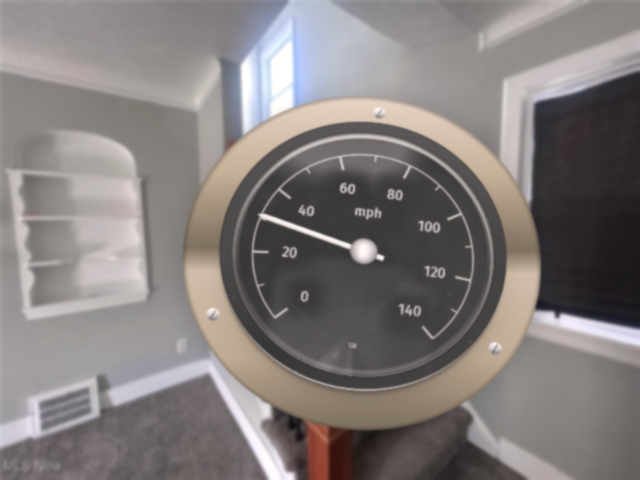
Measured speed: 30 mph
